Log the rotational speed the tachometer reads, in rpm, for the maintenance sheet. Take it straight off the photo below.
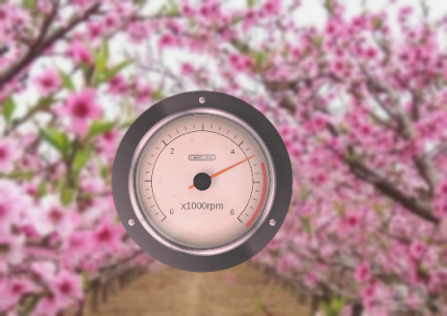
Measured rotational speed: 4400 rpm
